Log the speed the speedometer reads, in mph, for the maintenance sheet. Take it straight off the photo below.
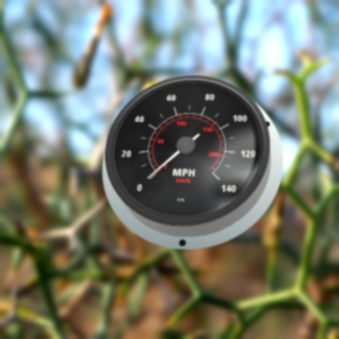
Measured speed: 0 mph
